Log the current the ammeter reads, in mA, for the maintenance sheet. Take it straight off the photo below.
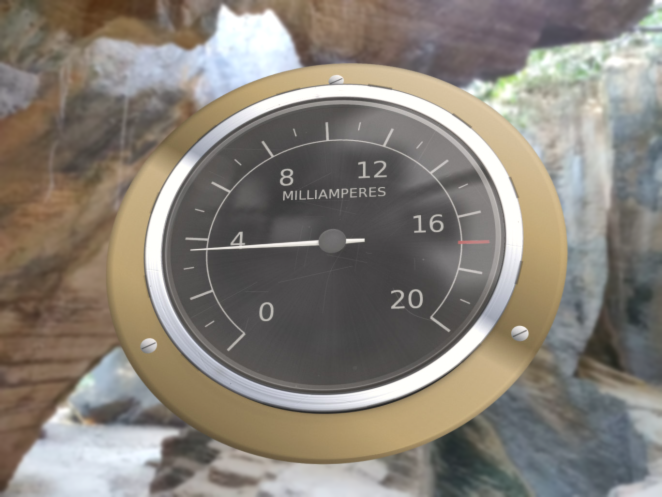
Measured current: 3.5 mA
